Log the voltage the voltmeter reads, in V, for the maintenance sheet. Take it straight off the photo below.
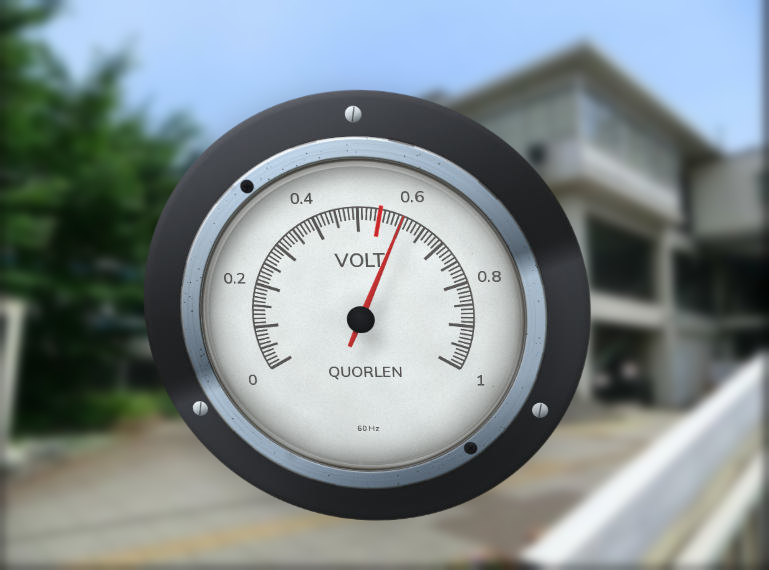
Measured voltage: 0.6 V
